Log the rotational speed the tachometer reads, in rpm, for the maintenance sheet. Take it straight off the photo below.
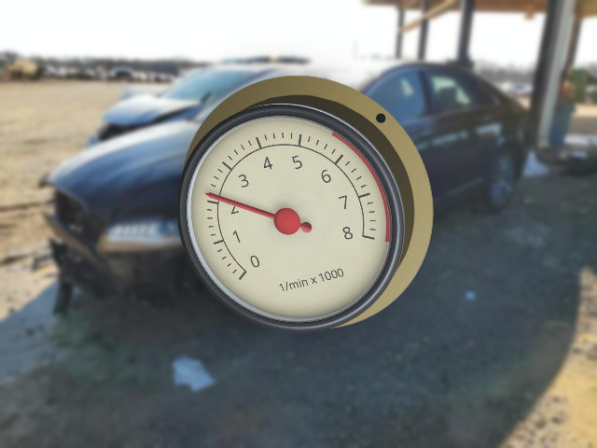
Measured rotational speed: 2200 rpm
